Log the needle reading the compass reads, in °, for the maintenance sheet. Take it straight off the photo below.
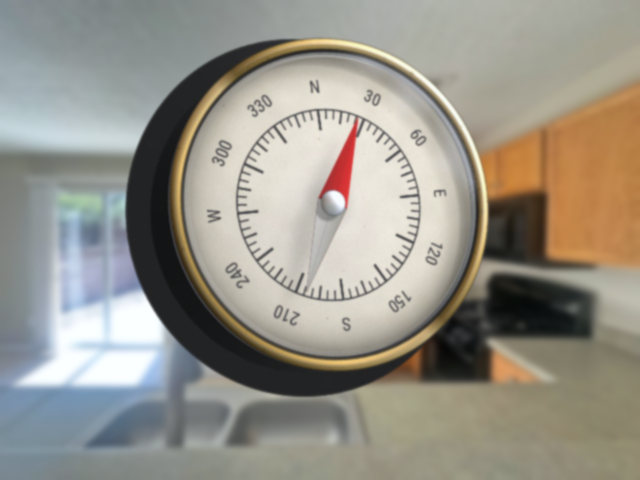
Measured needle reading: 25 °
